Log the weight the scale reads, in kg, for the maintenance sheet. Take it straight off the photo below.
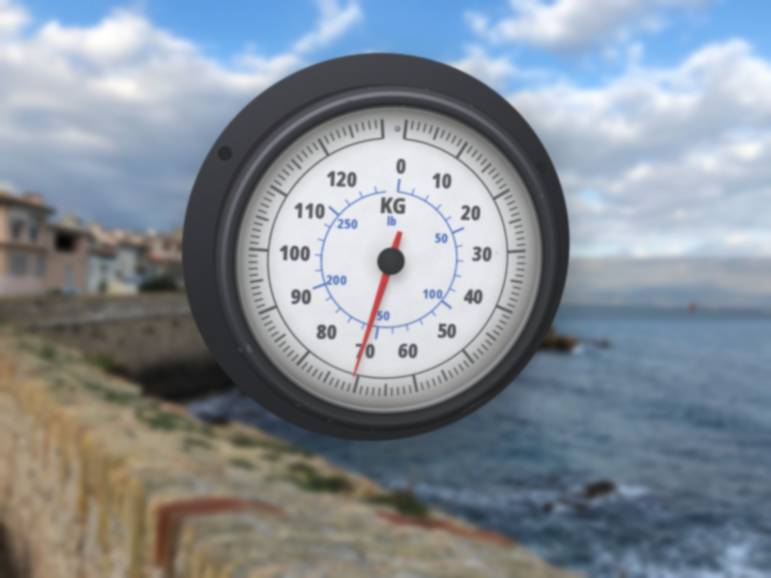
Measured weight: 71 kg
